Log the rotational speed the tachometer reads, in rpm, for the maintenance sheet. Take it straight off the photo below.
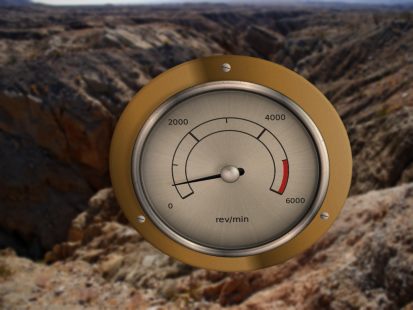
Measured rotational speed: 500 rpm
